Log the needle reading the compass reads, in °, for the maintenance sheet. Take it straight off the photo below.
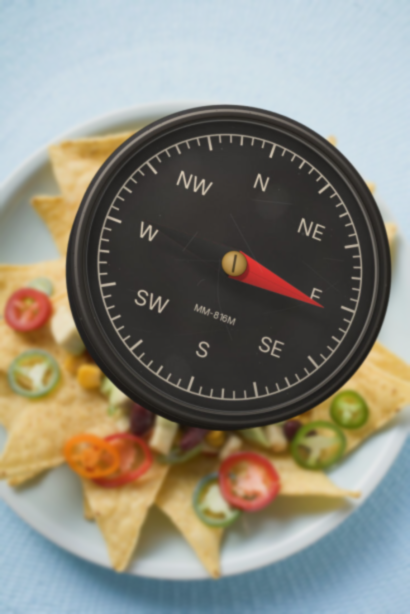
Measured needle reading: 95 °
